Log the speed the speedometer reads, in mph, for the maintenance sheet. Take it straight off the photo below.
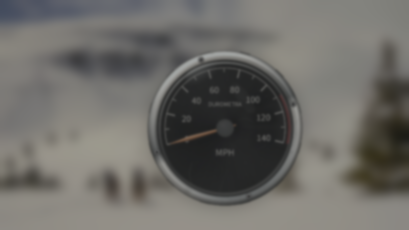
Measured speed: 0 mph
